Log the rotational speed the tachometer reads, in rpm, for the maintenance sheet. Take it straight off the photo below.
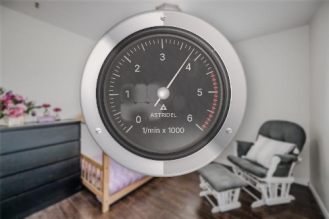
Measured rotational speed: 3800 rpm
